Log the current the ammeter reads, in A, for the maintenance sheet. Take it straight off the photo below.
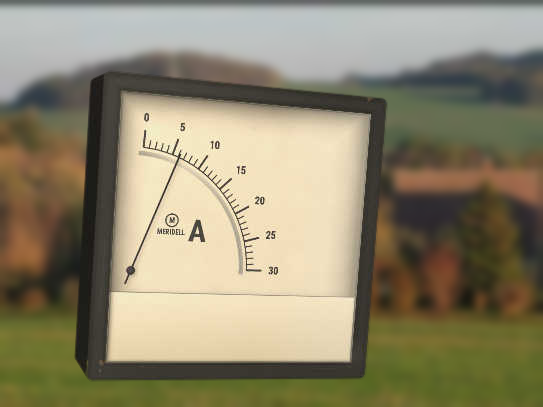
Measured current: 6 A
